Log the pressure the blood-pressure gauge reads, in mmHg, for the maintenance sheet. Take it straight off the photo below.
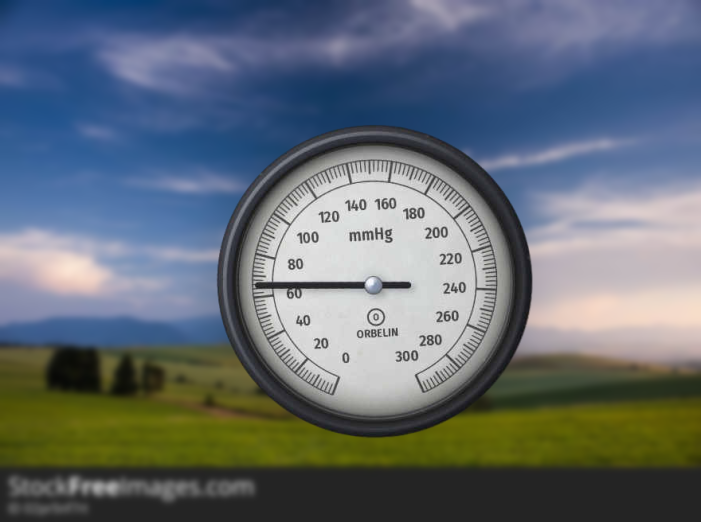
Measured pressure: 66 mmHg
